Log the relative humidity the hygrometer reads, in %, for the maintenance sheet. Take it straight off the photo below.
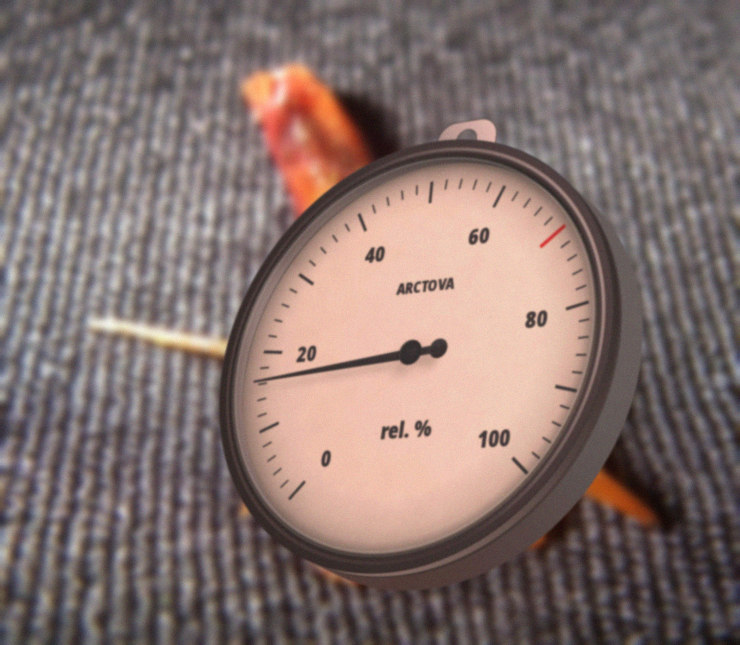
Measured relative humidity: 16 %
